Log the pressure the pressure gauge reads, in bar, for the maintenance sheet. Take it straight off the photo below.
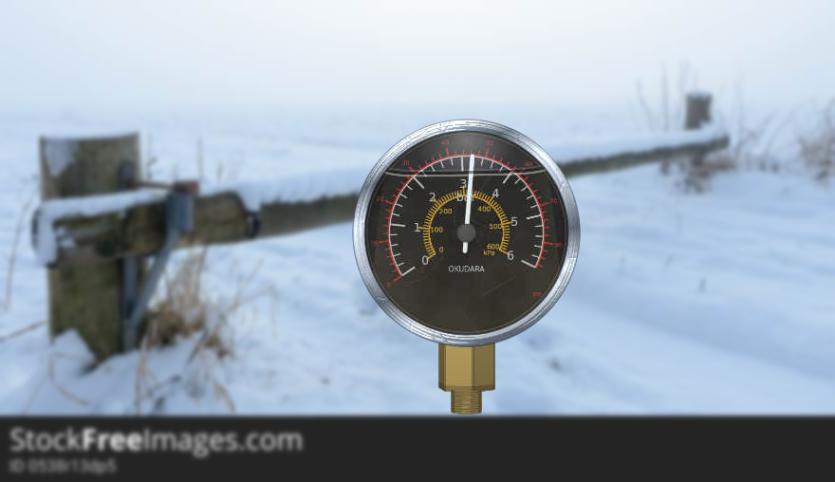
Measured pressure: 3.2 bar
